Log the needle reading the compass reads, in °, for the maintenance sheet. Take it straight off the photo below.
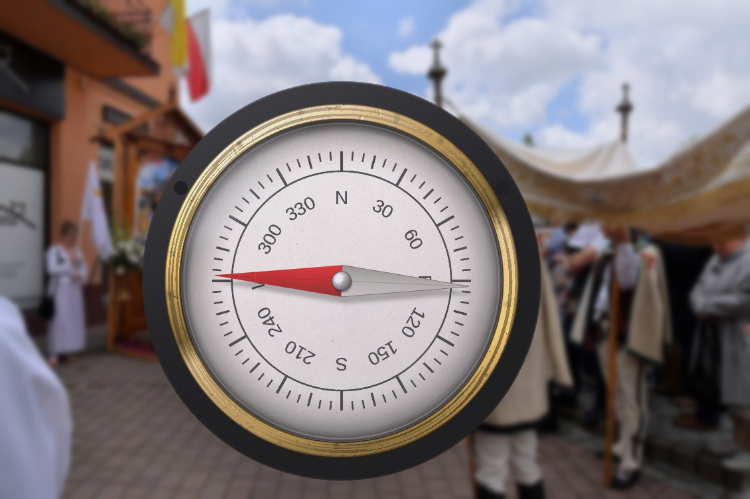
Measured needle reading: 272.5 °
